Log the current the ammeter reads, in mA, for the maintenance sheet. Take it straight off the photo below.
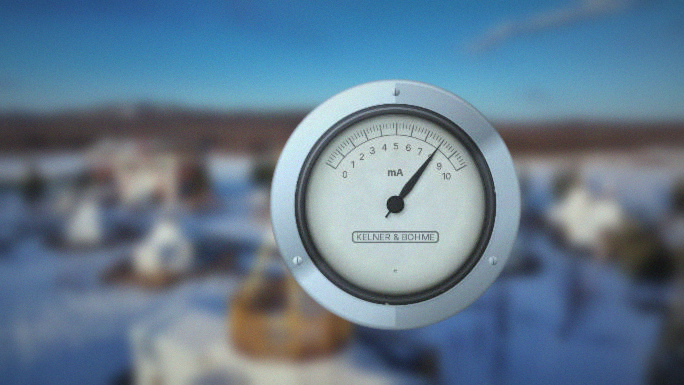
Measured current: 8 mA
